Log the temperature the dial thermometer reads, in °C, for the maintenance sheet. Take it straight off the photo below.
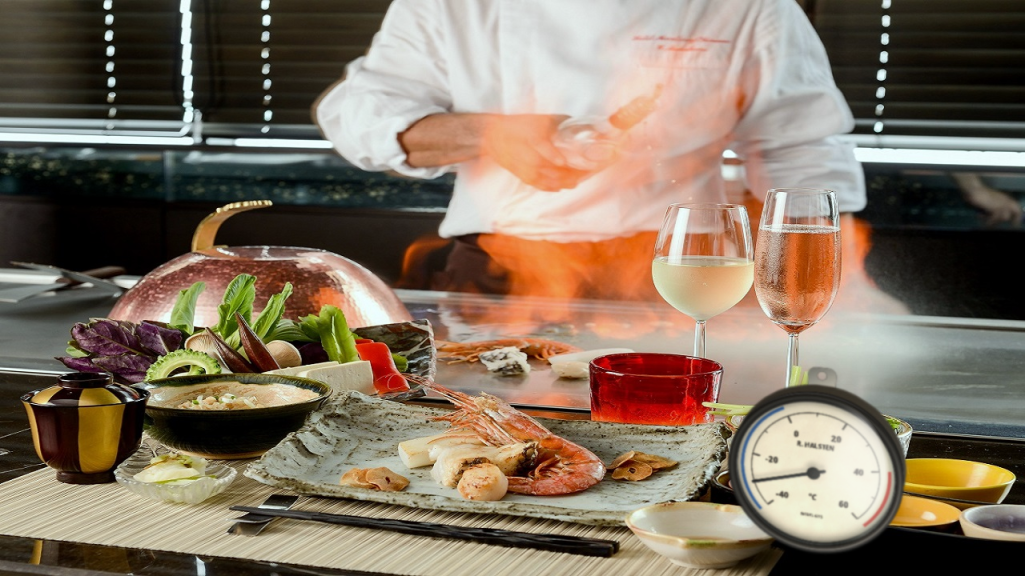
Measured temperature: -30 °C
